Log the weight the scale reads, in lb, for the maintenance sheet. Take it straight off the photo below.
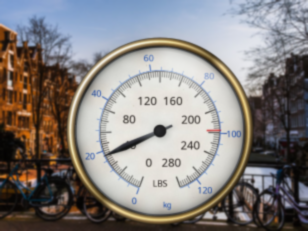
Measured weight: 40 lb
